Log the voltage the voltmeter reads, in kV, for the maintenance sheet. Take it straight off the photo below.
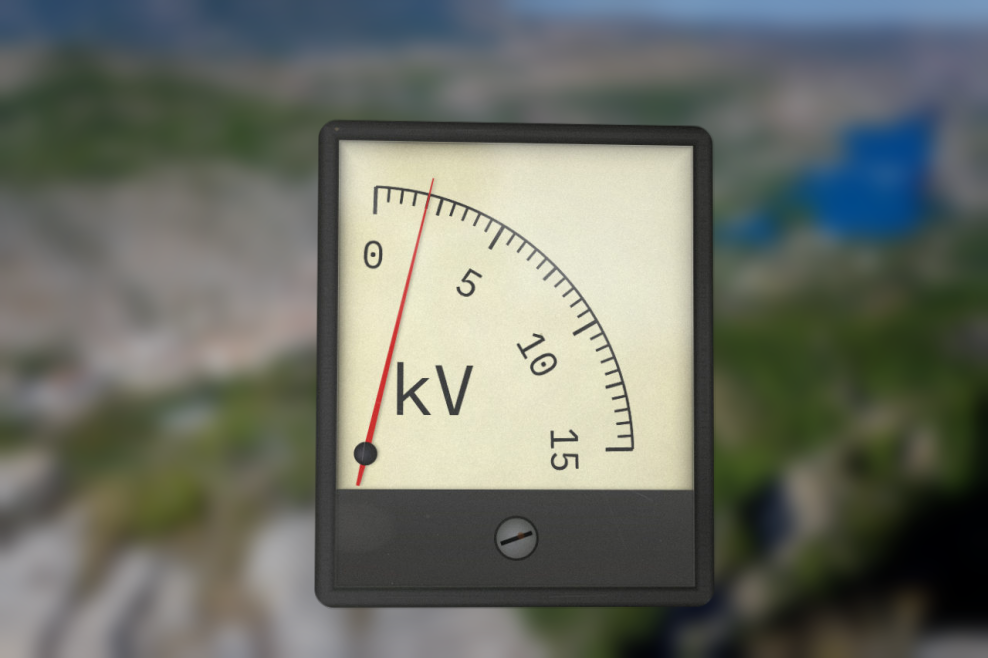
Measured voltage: 2 kV
